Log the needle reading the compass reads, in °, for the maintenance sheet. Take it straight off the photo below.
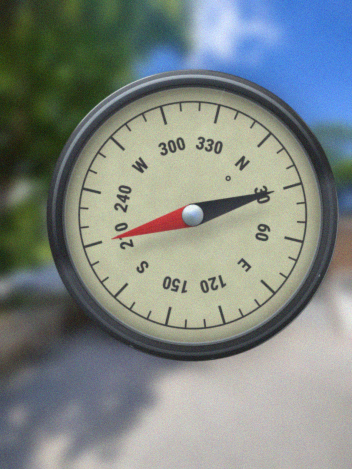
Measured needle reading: 210 °
